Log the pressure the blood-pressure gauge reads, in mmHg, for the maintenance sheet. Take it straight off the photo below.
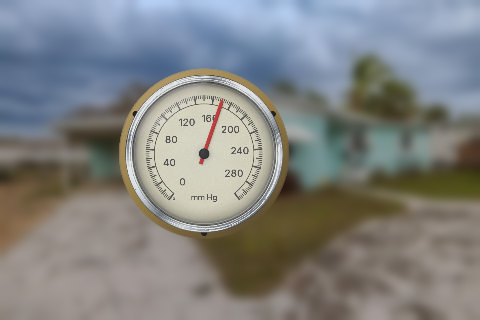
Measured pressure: 170 mmHg
